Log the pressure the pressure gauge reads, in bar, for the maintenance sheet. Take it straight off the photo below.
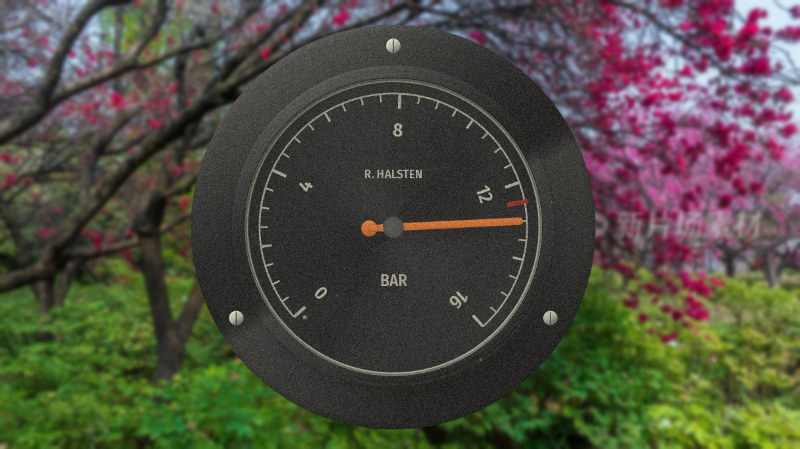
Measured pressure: 13 bar
